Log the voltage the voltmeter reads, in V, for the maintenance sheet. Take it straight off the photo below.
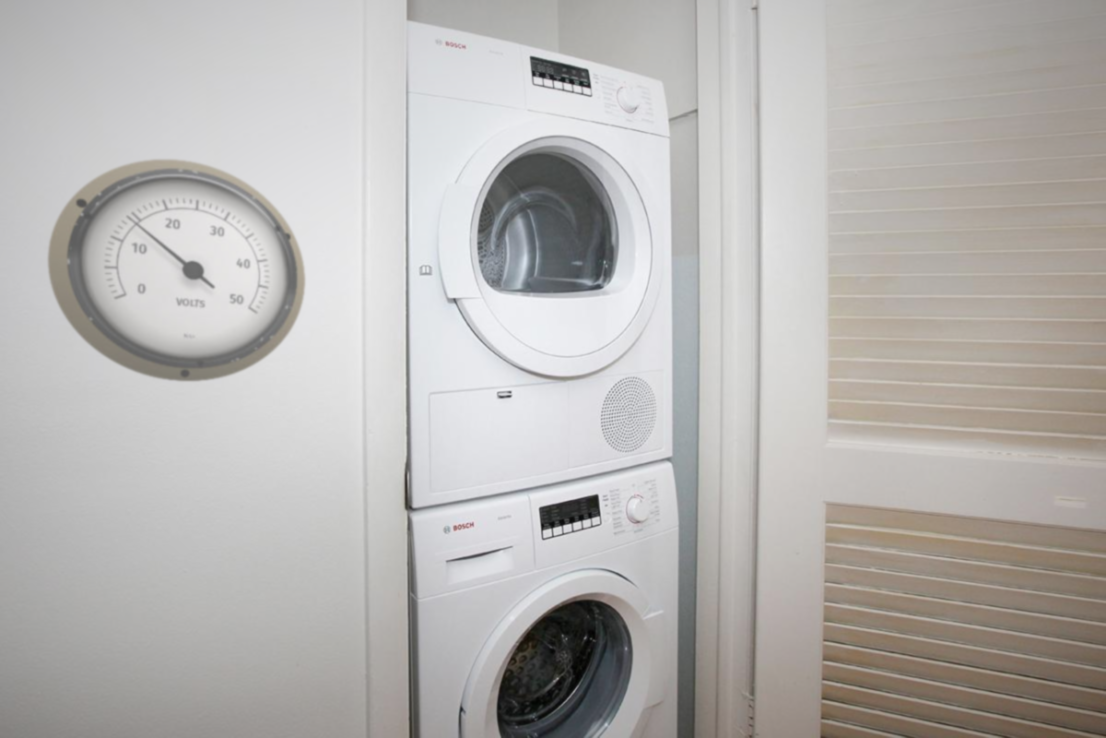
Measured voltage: 14 V
